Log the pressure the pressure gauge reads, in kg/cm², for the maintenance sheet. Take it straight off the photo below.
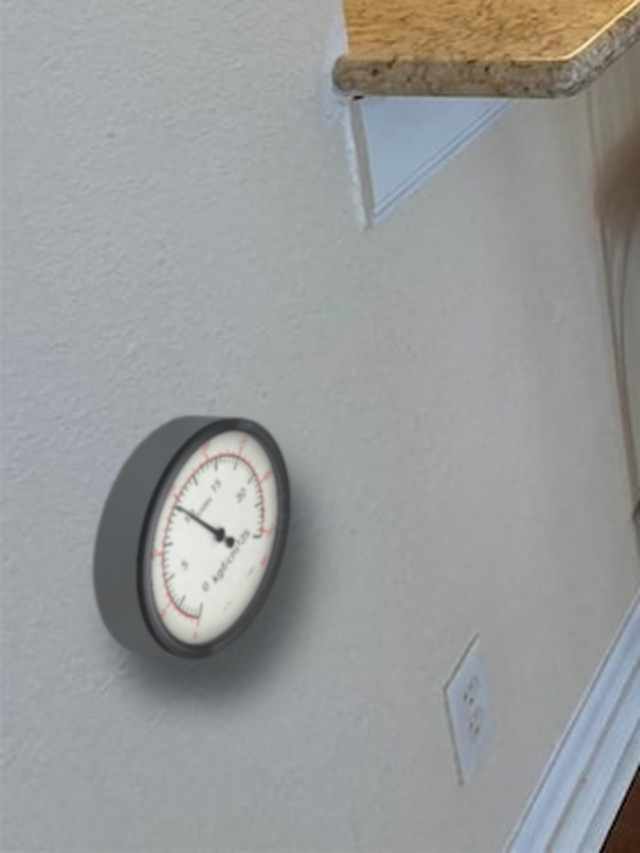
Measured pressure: 10 kg/cm²
